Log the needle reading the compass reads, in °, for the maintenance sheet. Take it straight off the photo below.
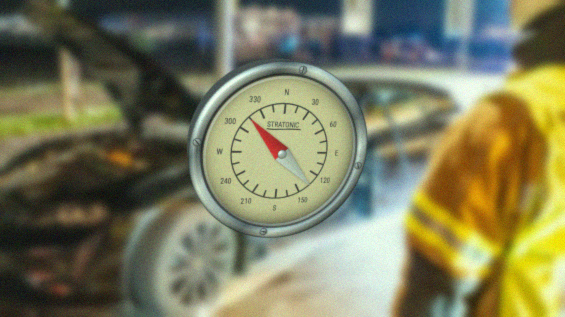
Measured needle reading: 315 °
